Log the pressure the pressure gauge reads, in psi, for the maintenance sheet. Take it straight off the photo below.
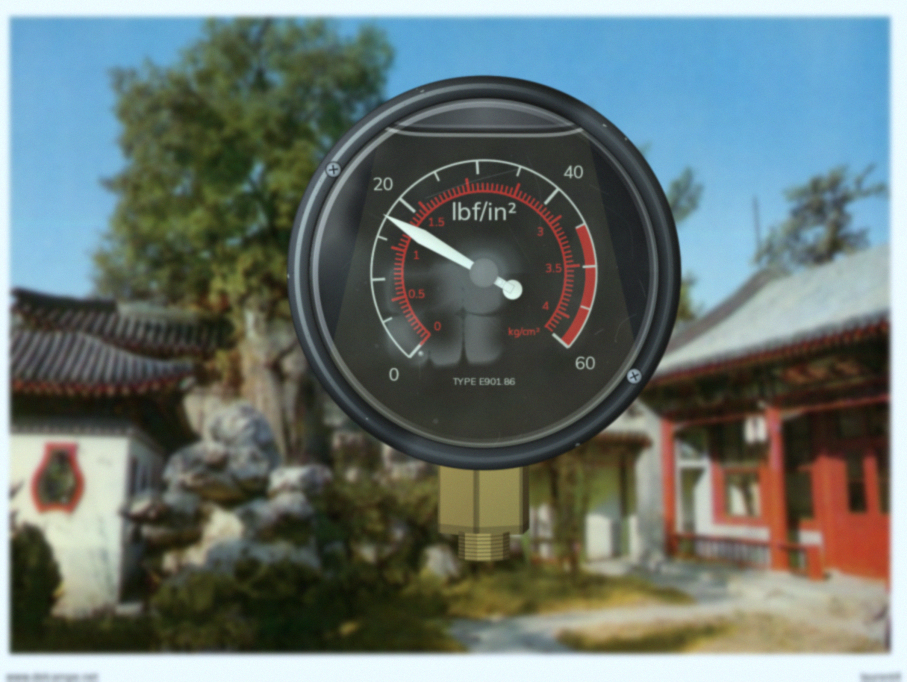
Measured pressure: 17.5 psi
